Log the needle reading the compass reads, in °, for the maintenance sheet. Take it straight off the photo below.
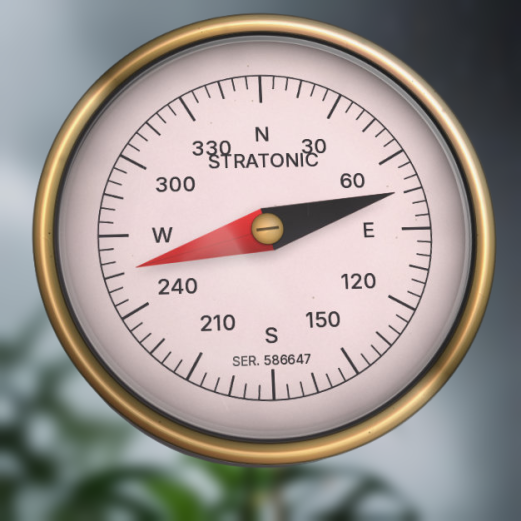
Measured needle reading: 255 °
